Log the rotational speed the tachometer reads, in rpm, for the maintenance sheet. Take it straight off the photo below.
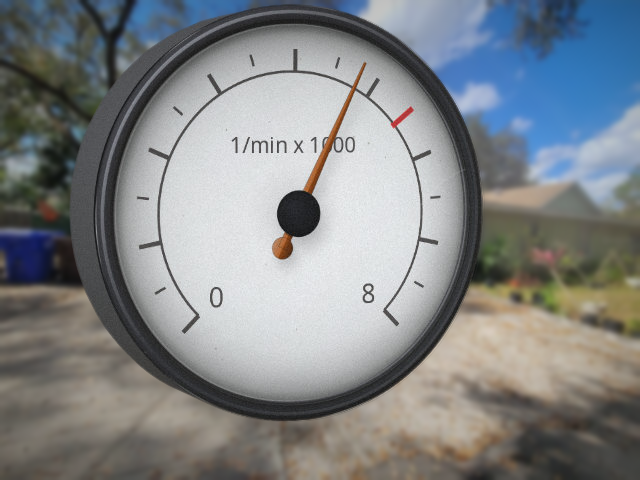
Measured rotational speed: 4750 rpm
